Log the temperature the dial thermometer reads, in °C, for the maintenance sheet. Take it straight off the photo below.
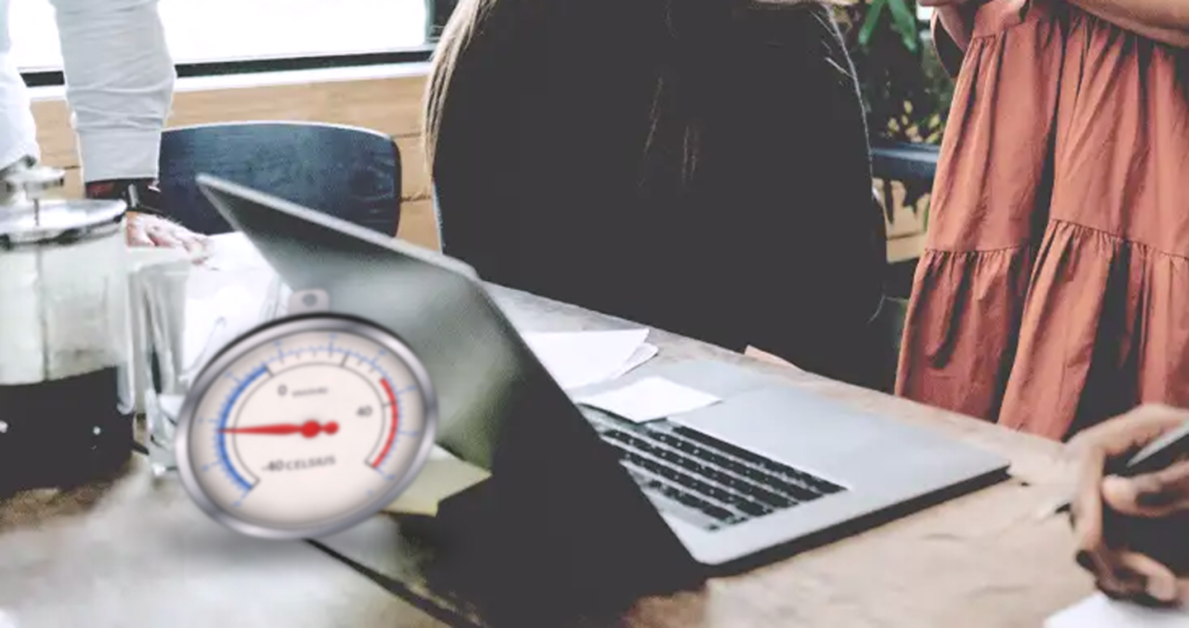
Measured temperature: -20 °C
